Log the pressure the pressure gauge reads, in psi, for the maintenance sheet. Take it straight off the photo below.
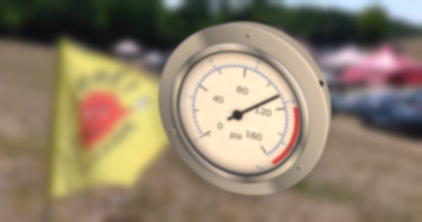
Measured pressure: 110 psi
